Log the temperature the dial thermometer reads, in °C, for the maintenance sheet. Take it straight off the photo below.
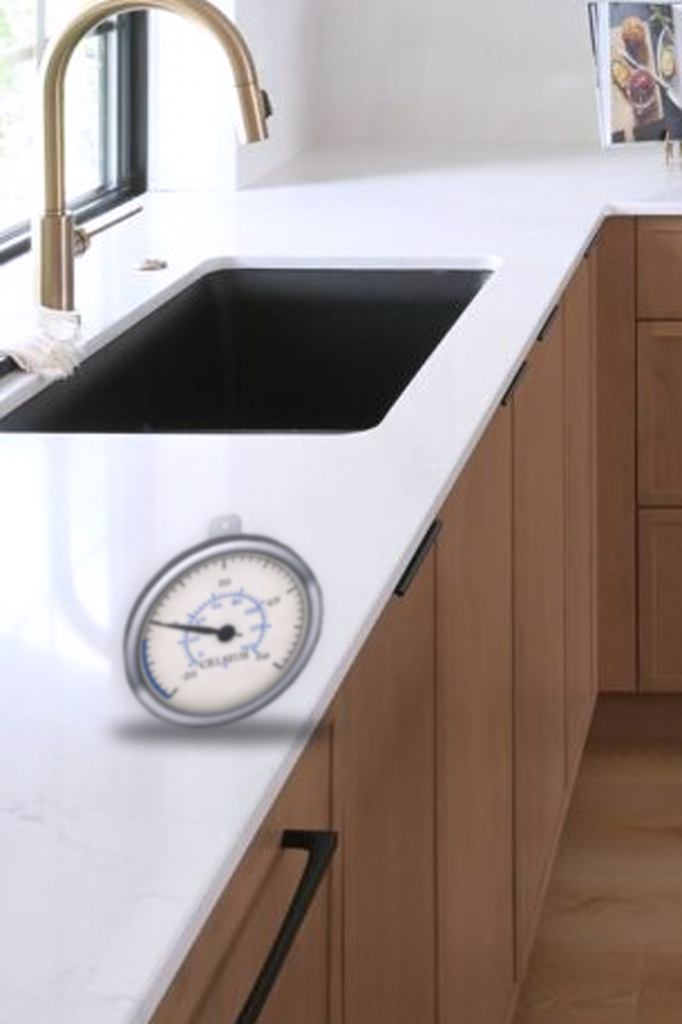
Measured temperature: 0 °C
